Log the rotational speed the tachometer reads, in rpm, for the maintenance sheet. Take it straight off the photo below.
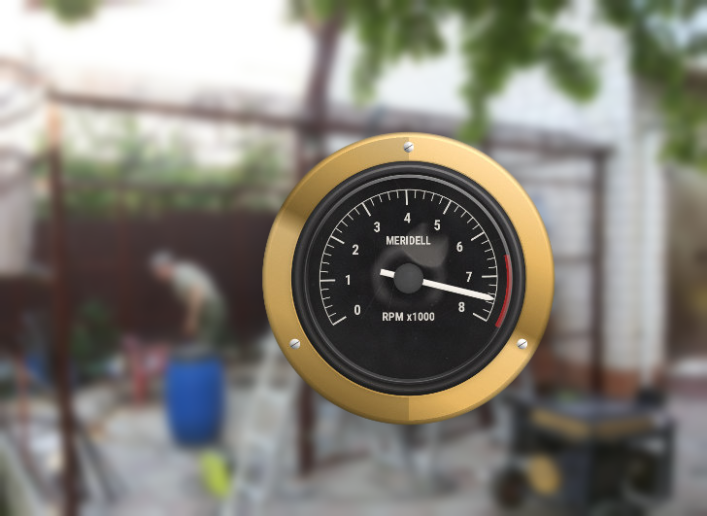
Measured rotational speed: 7500 rpm
